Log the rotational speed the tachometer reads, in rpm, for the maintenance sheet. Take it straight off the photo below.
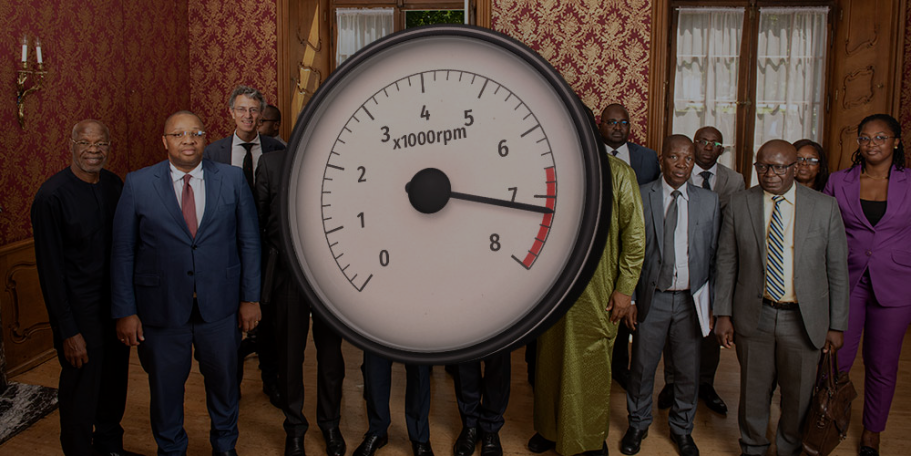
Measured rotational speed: 7200 rpm
